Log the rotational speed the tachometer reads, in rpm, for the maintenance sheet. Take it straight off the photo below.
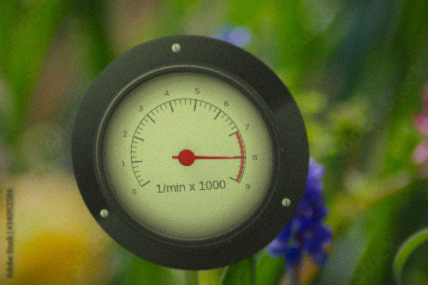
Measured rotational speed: 8000 rpm
